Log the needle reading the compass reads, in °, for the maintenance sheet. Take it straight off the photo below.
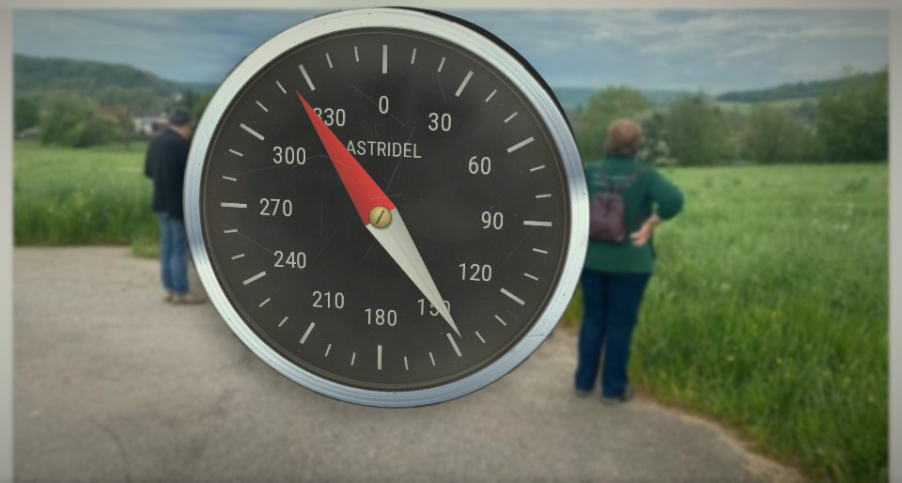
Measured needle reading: 325 °
